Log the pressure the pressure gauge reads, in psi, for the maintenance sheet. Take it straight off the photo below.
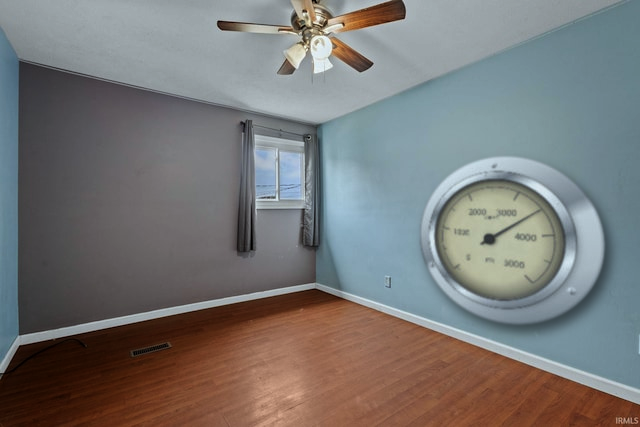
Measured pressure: 3500 psi
